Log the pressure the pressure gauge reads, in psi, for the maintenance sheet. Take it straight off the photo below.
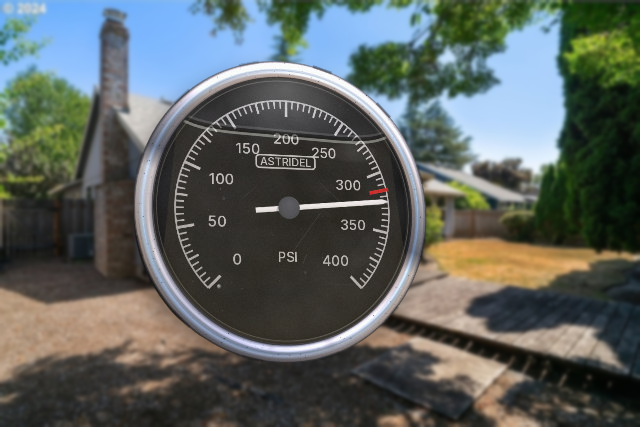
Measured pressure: 325 psi
